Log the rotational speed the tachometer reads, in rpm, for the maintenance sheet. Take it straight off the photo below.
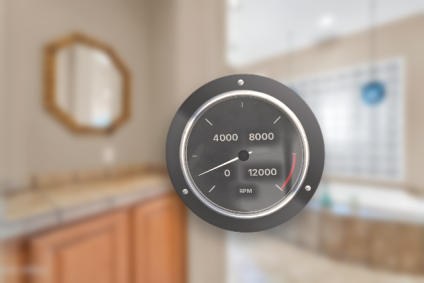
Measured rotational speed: 1000 rpm
